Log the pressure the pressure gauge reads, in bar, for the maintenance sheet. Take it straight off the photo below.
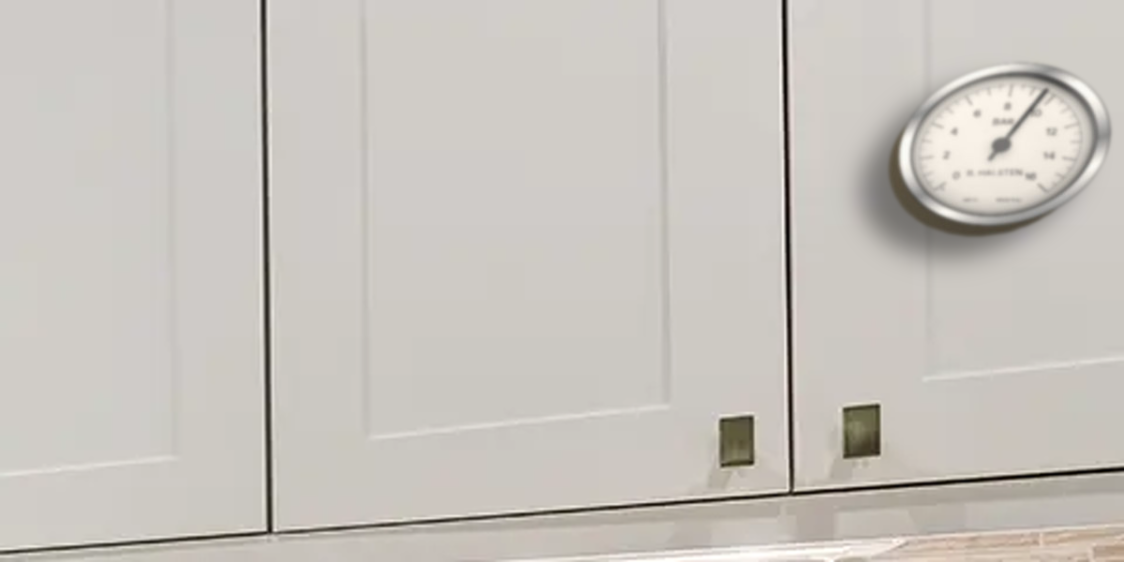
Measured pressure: 9.5 bar
